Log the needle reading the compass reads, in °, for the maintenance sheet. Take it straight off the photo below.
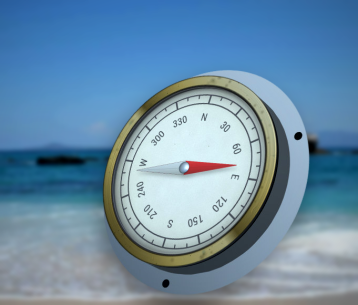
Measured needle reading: 80 °
